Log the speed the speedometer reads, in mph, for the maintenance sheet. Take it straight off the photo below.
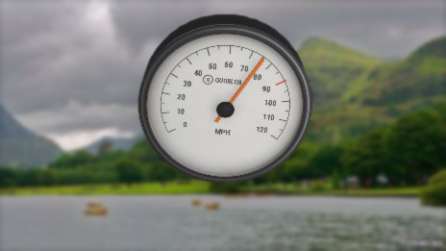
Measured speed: 75 mph
